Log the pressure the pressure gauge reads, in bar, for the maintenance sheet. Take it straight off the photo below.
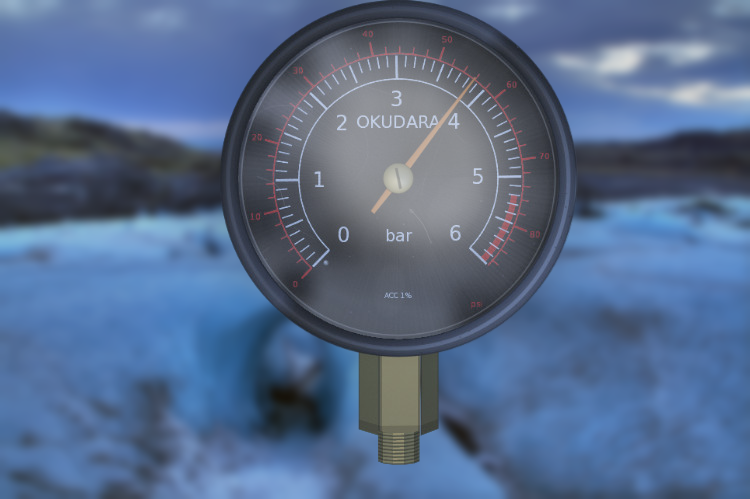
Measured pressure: 3.85 bar
